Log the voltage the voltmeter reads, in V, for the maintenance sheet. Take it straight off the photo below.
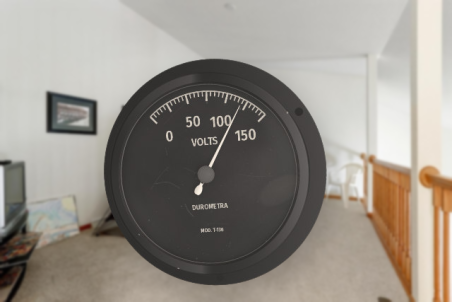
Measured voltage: 120 V
